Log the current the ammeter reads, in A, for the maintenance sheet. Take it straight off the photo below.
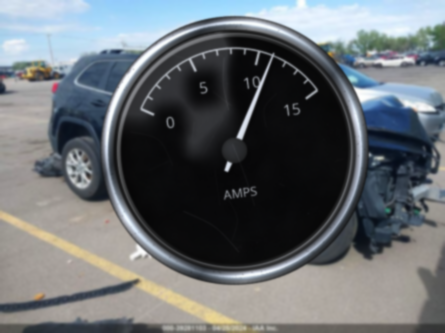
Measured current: 11 A
